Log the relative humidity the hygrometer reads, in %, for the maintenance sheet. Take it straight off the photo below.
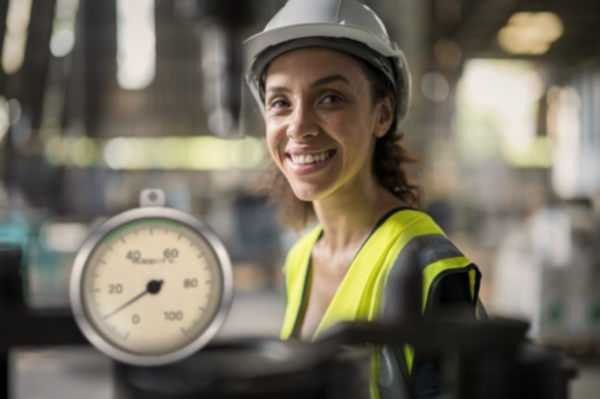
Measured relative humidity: 10 %
